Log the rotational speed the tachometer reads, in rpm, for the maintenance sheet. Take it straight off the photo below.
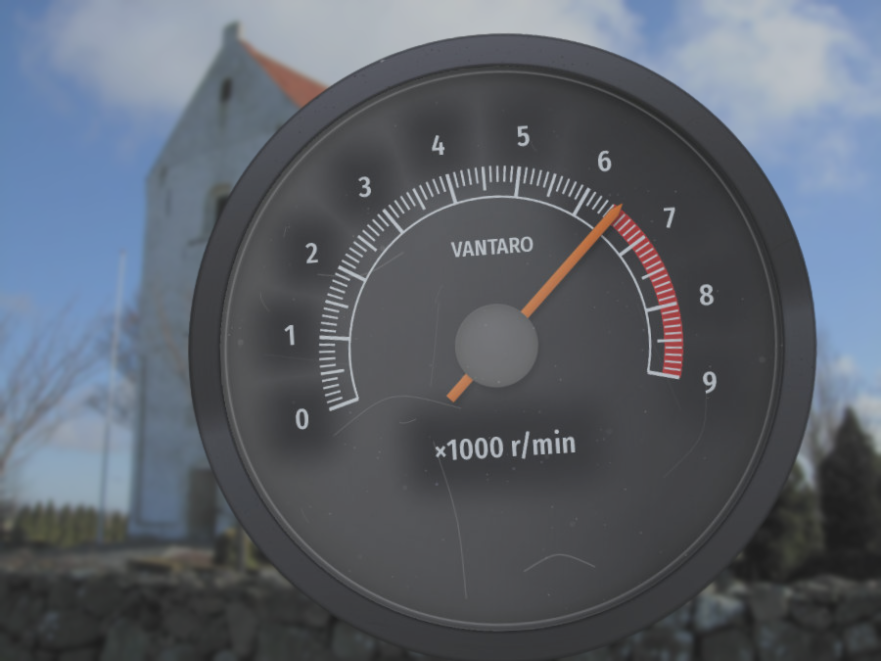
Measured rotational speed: 6500 rpm
